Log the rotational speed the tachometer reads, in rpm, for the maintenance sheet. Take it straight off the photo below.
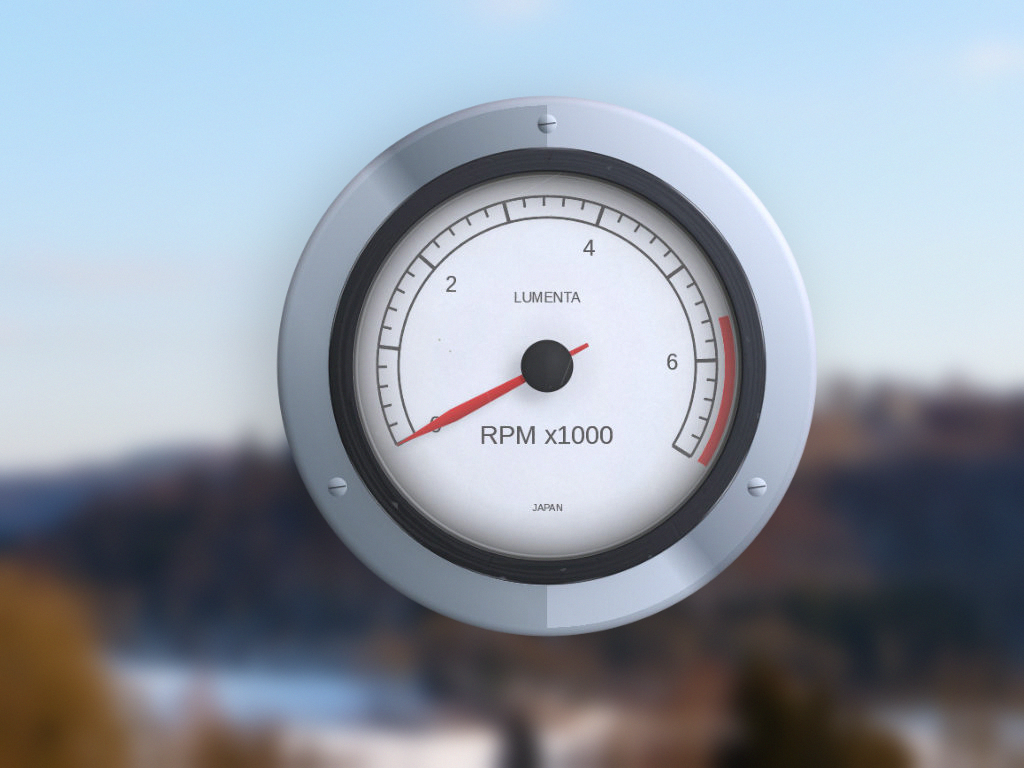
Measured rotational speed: 0 rpm
